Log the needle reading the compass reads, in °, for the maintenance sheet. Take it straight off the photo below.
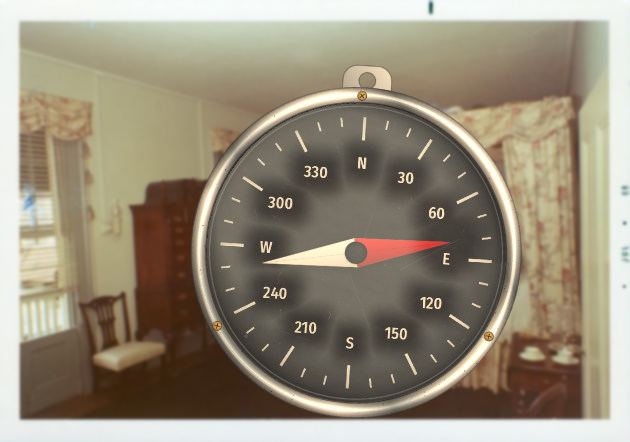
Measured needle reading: 80 °
